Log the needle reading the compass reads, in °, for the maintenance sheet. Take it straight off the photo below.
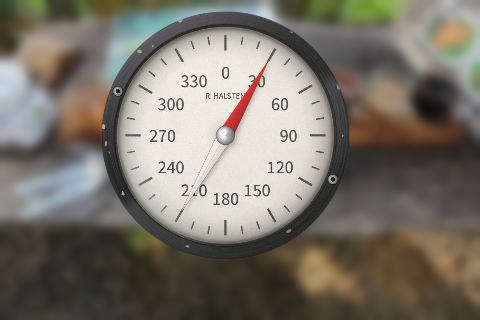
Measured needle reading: 30 °
